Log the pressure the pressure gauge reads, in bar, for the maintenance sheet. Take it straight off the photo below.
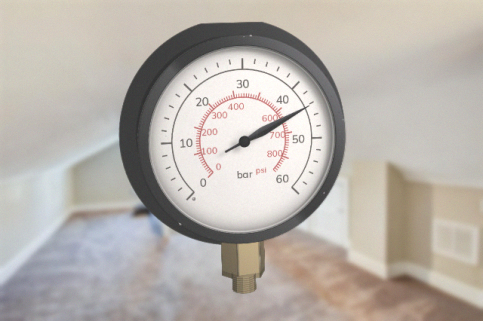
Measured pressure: 44 bar
